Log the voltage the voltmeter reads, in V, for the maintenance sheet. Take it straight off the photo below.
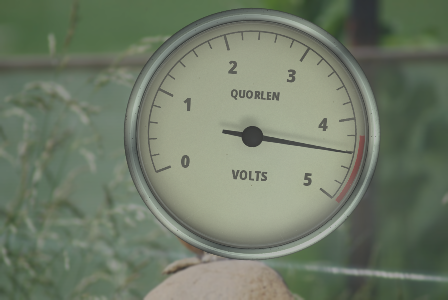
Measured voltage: 4.4 V
